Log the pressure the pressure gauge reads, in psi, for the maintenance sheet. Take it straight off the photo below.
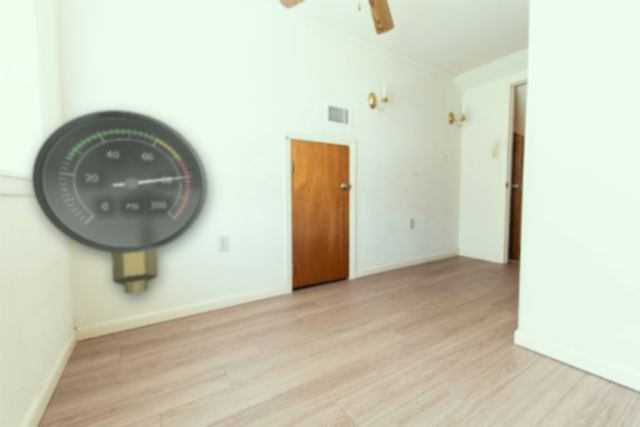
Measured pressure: 80 psi
